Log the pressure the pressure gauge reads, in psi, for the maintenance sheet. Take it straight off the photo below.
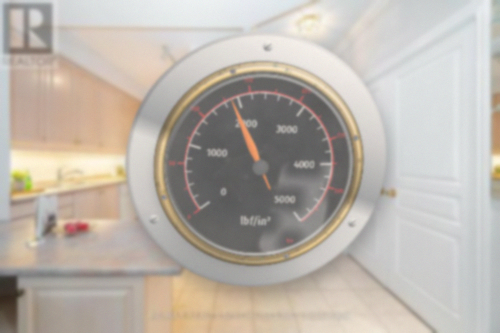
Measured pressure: 1900 psi
